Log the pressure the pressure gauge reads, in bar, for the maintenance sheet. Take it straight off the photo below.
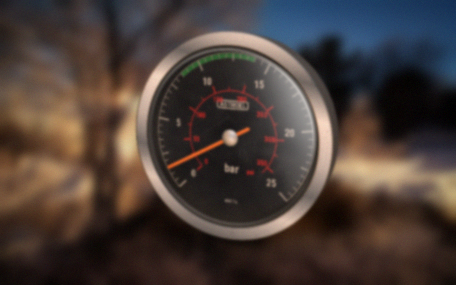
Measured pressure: 1.5 bar
